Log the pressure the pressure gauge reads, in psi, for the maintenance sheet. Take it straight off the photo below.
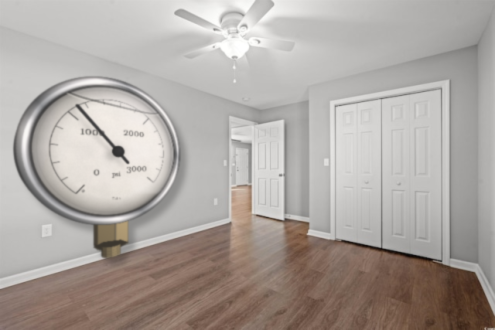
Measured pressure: 1100 psi
